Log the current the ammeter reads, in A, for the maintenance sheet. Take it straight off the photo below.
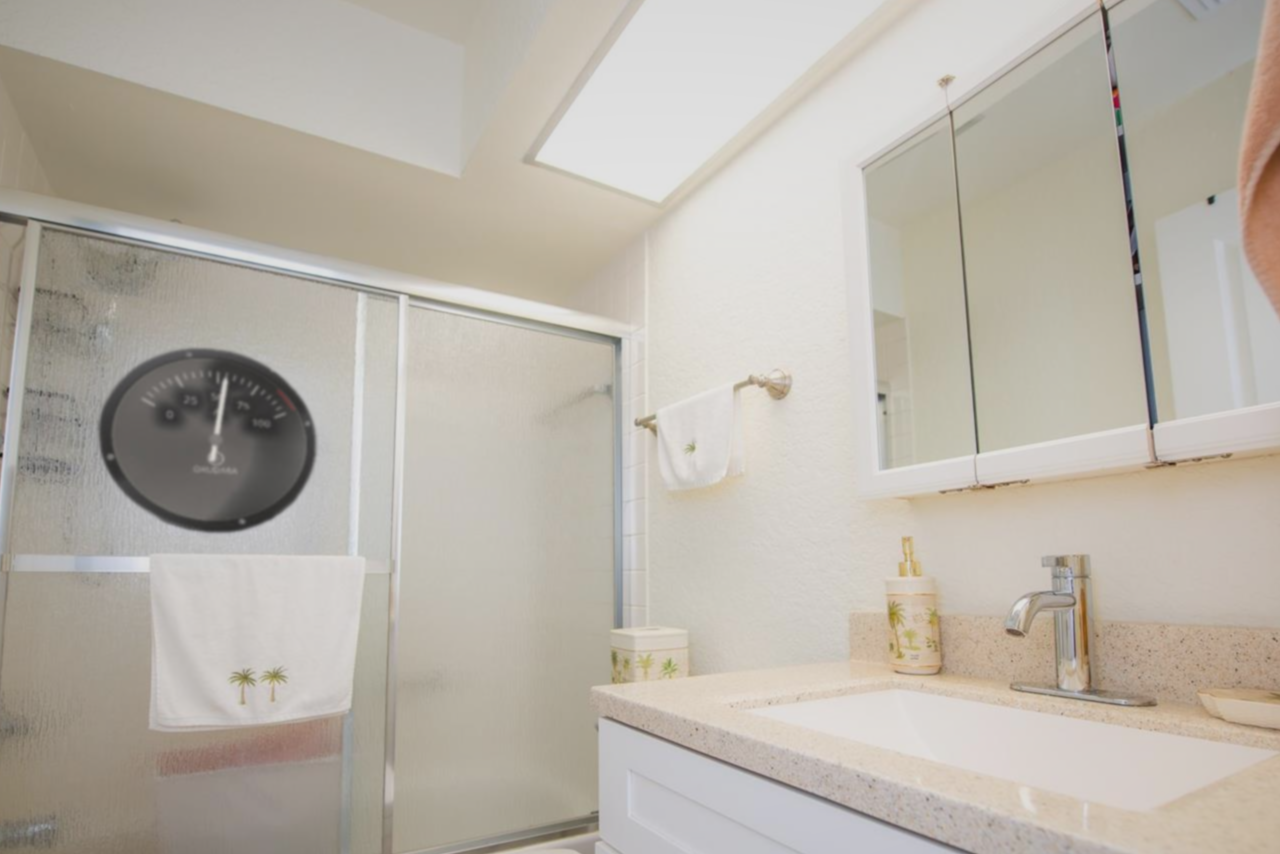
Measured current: 55 A
